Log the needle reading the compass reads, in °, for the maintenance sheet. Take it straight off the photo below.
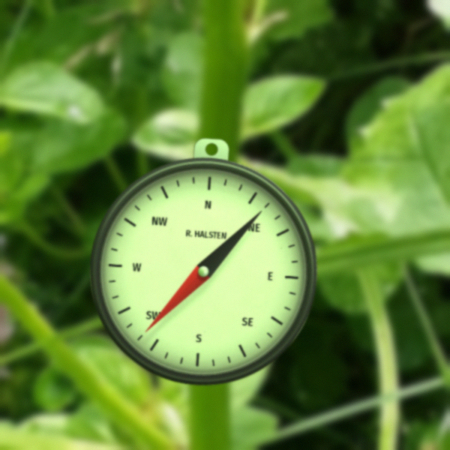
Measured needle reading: 220 °
